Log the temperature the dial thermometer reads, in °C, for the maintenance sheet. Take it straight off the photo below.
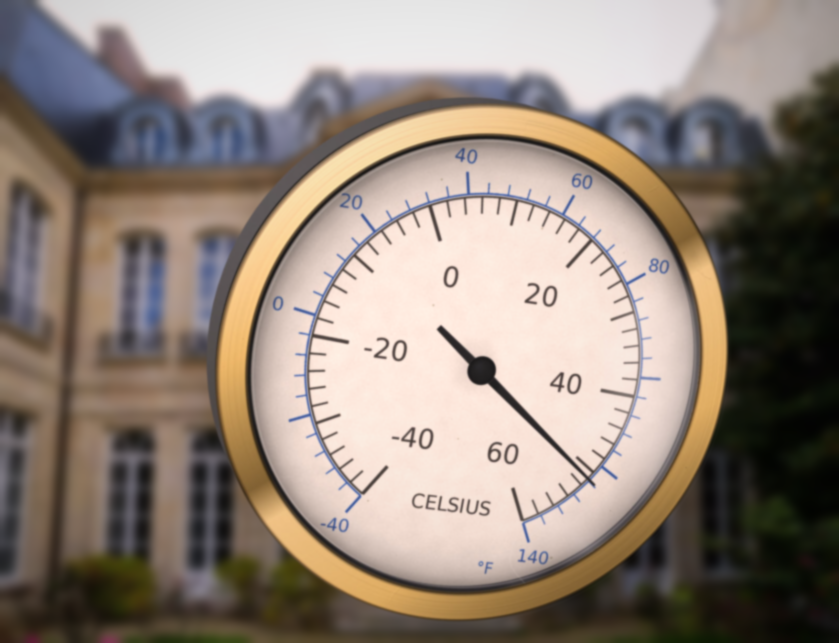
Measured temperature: 51 °C
